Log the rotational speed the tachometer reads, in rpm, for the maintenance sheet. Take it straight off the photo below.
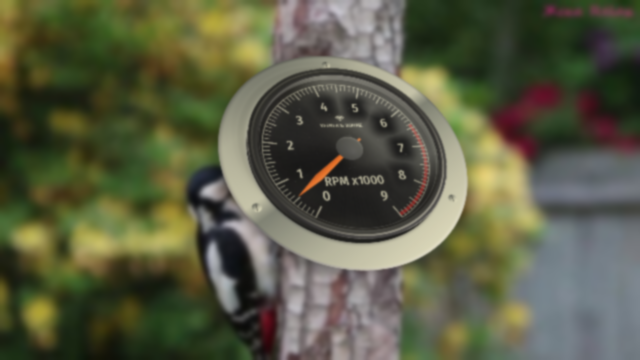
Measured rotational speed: 500 rpm
